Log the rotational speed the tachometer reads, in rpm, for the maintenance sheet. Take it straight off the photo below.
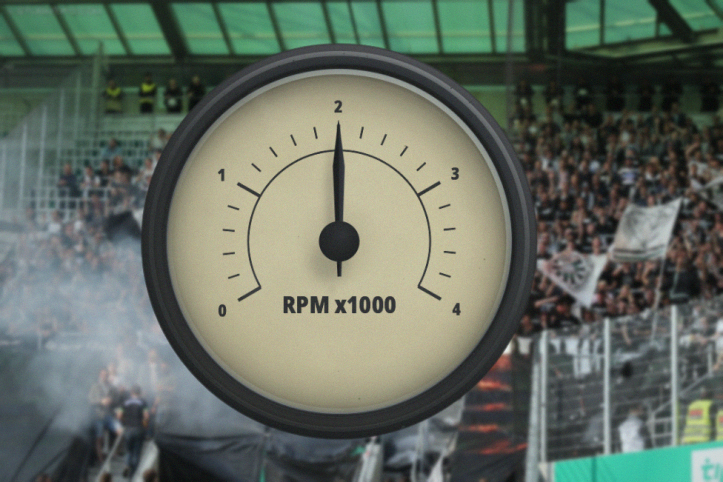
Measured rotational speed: 2000 rpm
